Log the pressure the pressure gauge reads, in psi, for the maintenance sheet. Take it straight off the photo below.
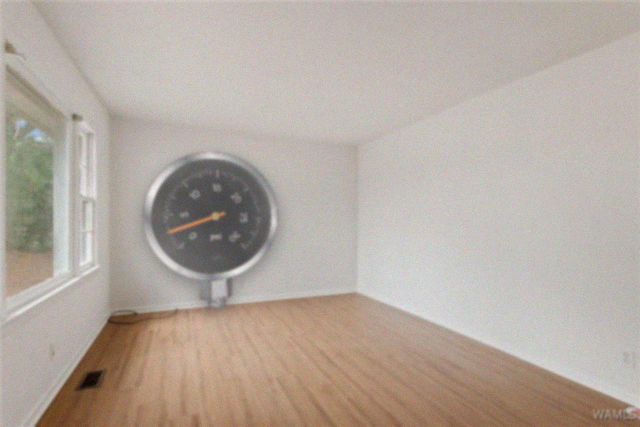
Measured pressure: 2.5 psi
